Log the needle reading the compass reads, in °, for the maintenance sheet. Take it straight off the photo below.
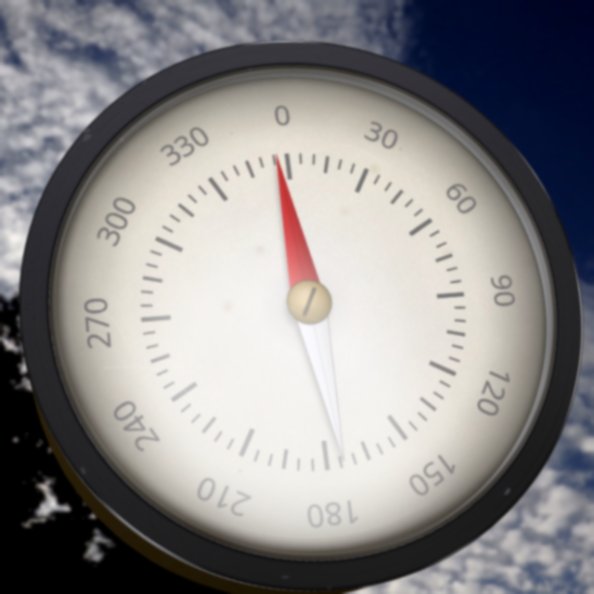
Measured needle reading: 355 °
